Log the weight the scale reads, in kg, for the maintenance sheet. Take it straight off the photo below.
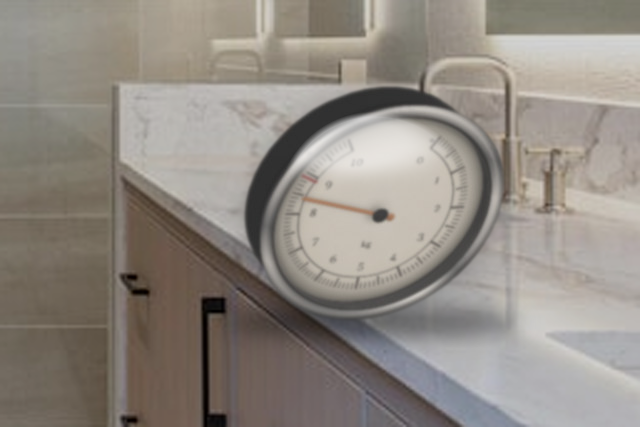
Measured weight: 8.5 kg
